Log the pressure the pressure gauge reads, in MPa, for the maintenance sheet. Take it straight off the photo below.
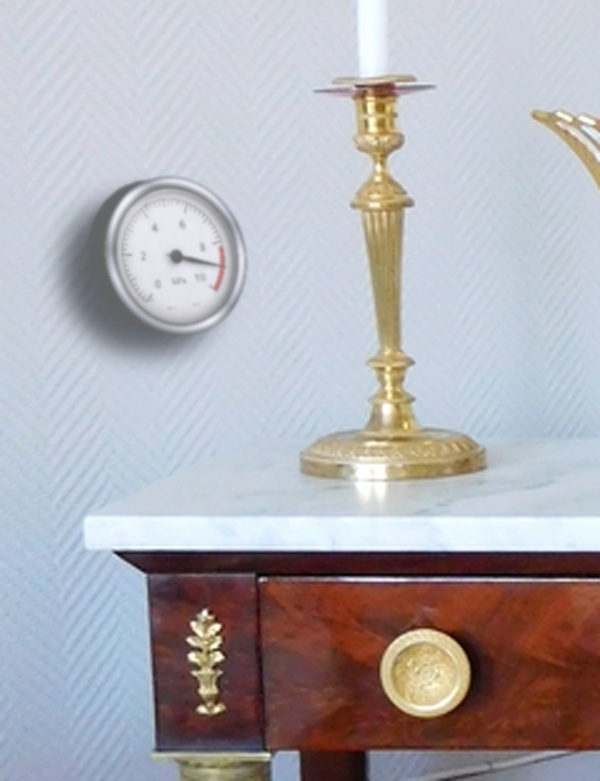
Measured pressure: 9 MPa
